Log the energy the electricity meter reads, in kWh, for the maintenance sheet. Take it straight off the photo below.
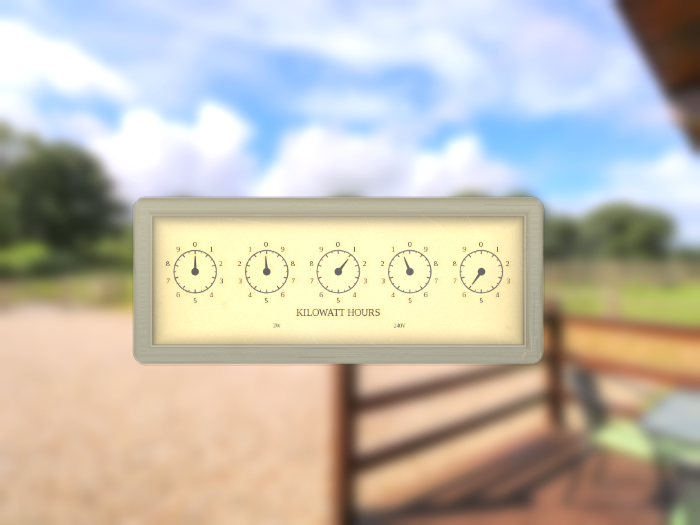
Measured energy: 106 kWh
